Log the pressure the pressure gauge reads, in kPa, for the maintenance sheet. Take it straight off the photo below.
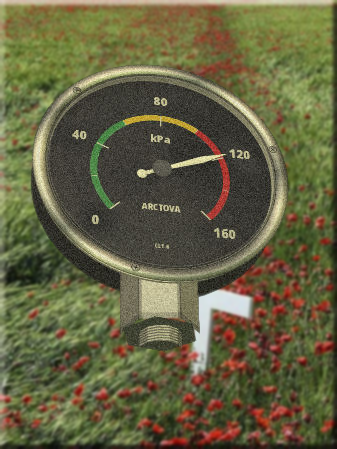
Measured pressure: 120 kPa
